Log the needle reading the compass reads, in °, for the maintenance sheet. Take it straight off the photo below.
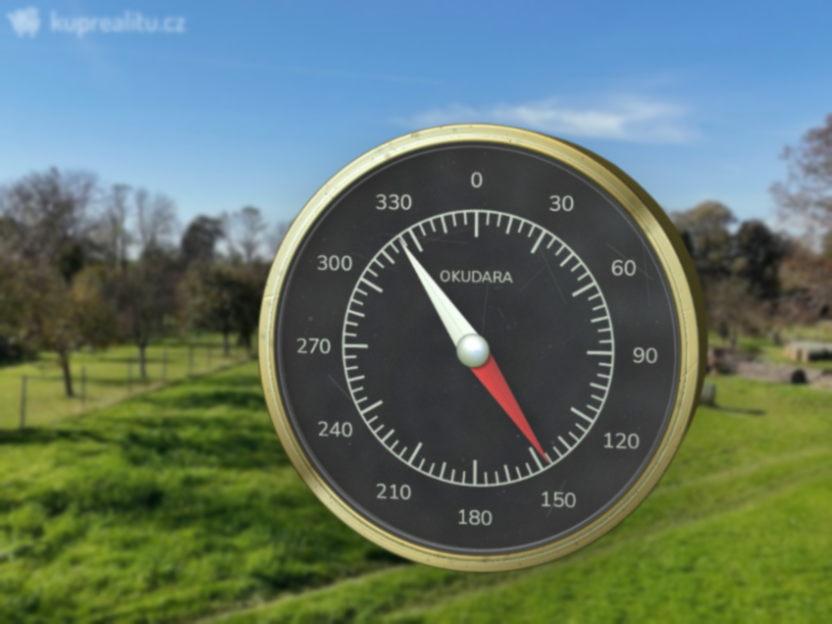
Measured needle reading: 145 °
